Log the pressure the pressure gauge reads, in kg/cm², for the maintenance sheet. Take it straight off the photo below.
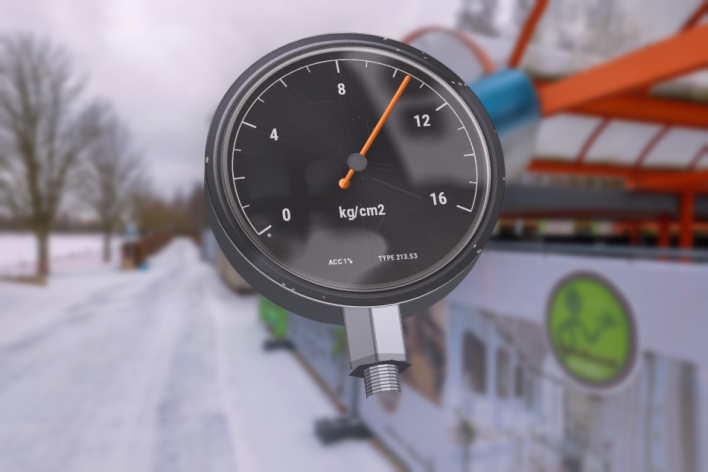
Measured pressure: 10.5 kg/cm²
